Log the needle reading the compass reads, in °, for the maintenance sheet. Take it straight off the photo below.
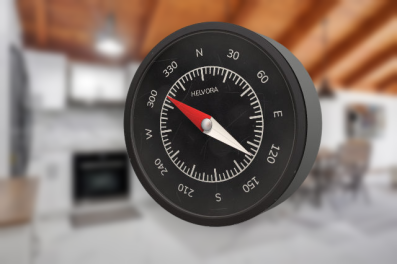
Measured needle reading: 310 °
